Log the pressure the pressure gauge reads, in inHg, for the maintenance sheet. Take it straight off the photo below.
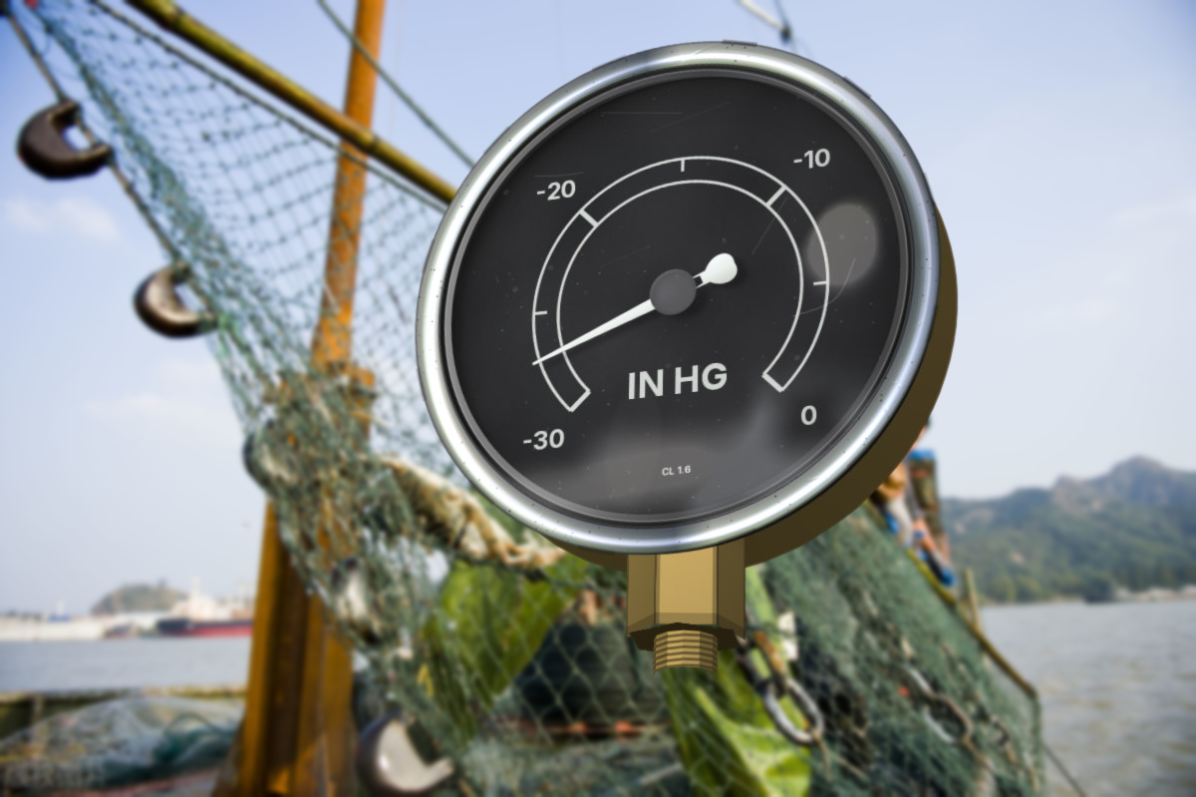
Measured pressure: -27.5 inHg
